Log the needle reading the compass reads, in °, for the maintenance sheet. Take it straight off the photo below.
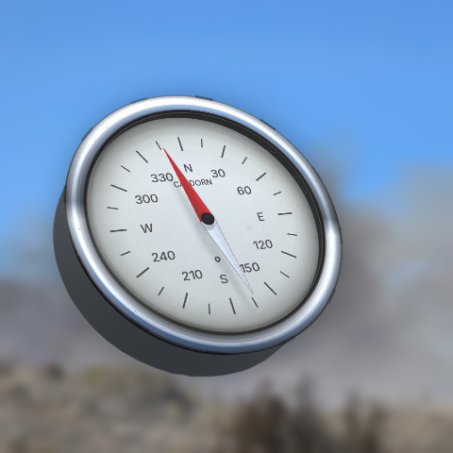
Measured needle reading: 345 °
